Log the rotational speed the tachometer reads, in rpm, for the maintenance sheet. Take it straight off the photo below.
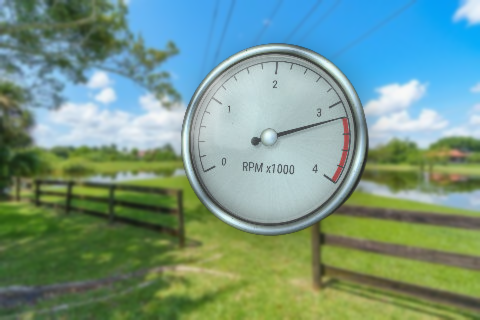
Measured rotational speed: 3200 rpm
